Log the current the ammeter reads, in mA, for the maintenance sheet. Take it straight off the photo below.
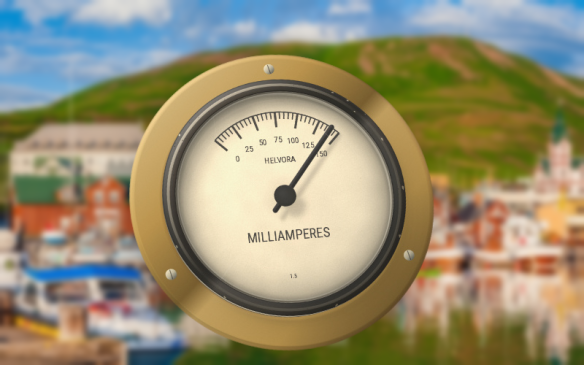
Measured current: 140 mA
